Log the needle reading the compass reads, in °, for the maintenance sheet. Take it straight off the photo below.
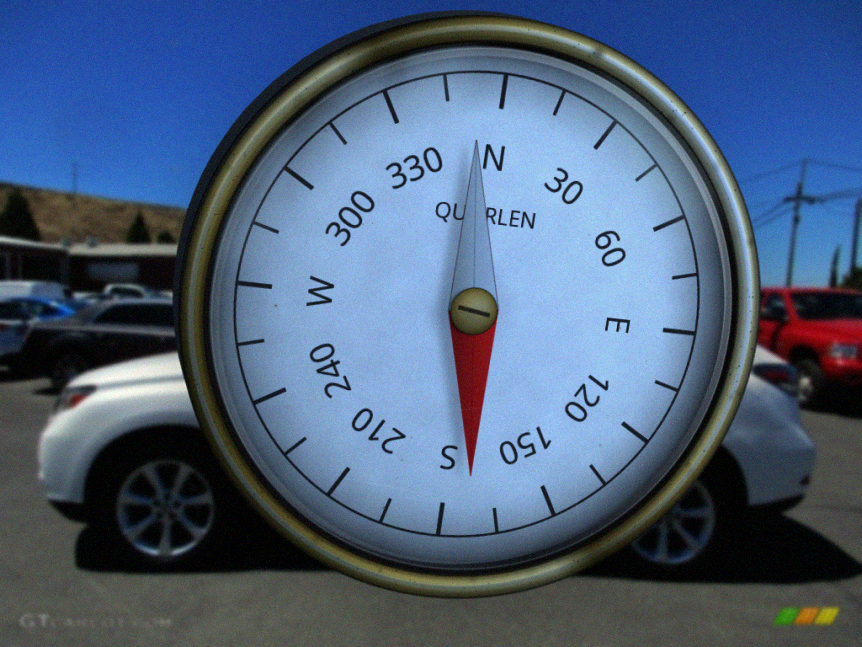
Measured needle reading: 172.5 °
